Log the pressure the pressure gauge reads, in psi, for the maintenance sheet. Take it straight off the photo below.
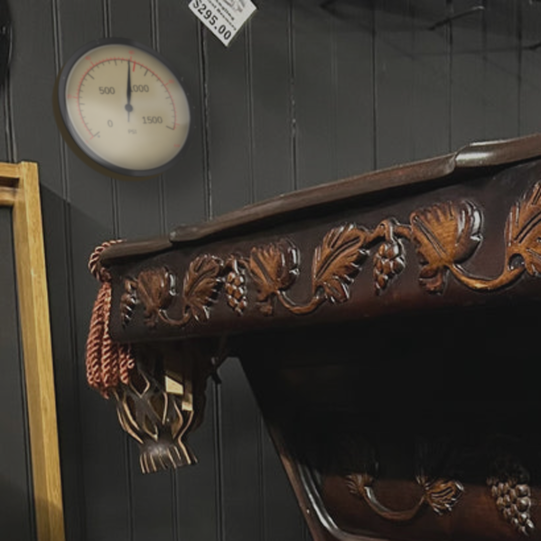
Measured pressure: 850 psi
